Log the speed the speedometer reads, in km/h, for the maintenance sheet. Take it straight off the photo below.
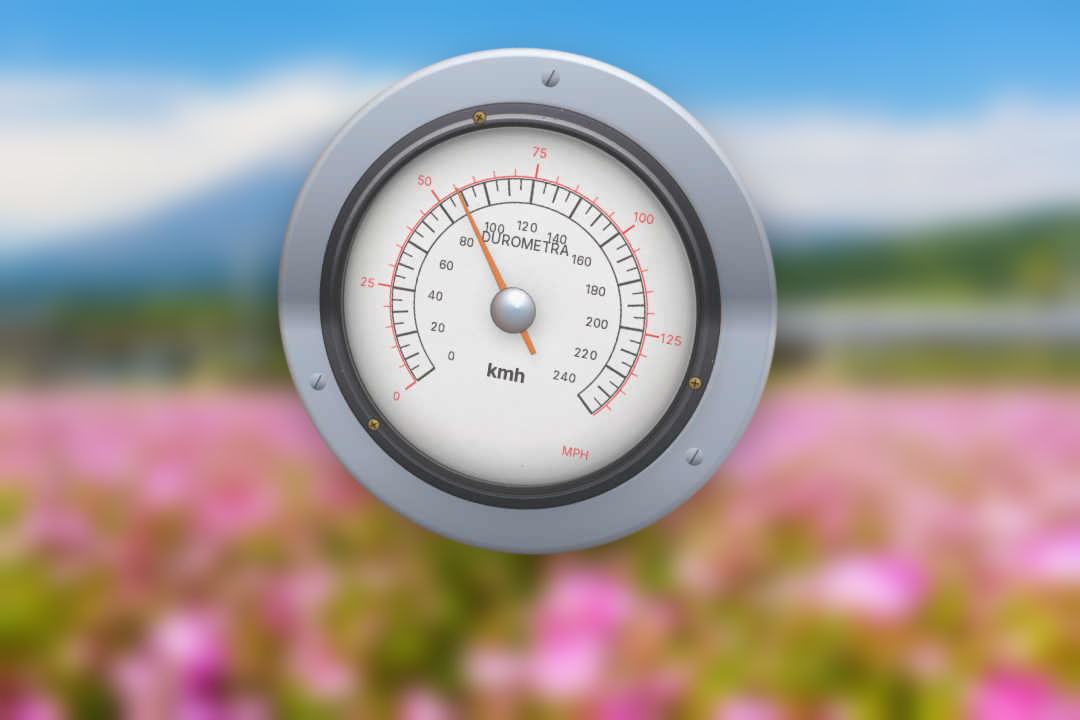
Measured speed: 90 km/h
